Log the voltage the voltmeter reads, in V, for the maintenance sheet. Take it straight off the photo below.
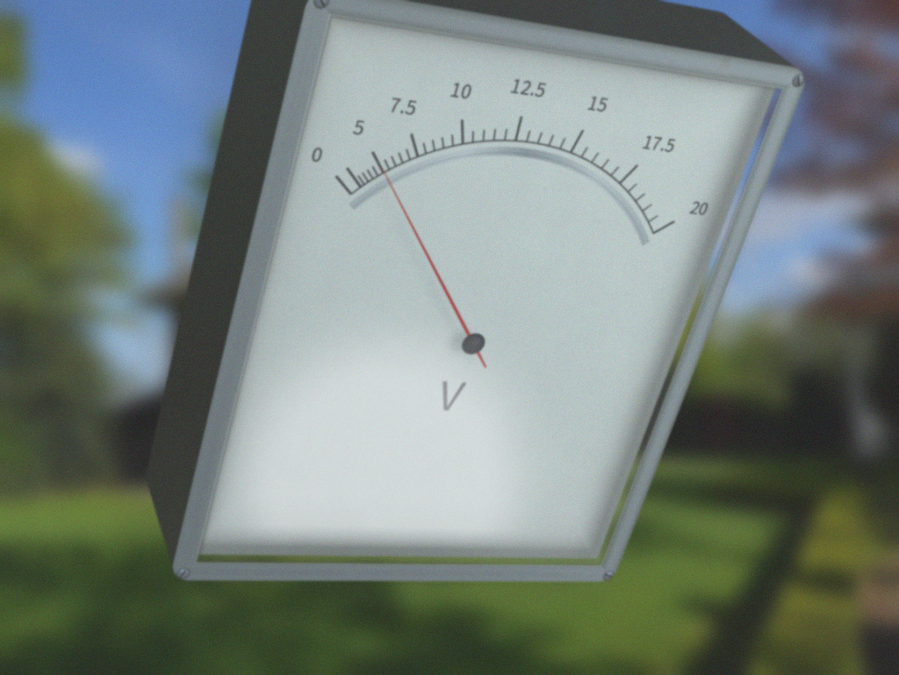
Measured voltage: 5 V
